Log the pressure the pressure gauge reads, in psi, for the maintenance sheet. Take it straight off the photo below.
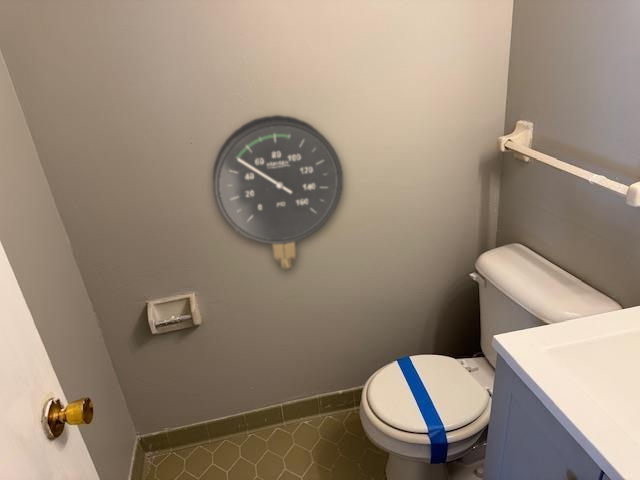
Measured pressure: 50 psi
